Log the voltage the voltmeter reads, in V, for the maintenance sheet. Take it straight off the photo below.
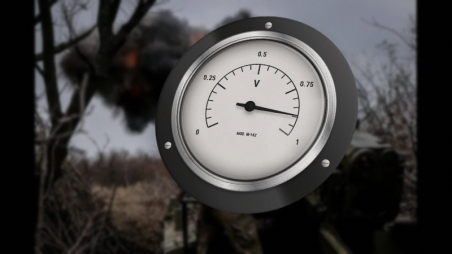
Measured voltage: 0.9 V
